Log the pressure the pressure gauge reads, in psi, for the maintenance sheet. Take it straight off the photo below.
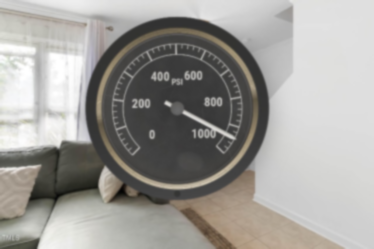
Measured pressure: 940 psi
